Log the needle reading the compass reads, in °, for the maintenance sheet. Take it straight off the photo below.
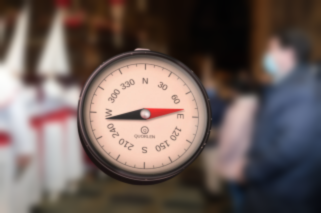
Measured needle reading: 80 °
